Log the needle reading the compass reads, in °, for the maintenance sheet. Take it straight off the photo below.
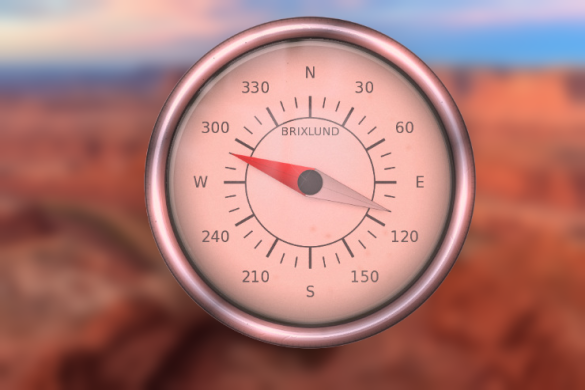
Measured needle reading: 290 °
